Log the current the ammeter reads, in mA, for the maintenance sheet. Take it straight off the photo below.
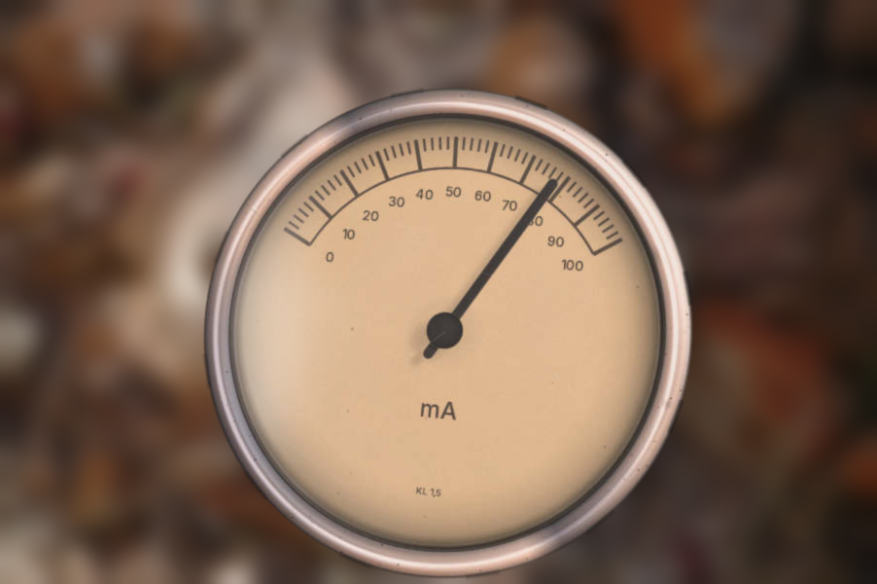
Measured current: 78 mA
